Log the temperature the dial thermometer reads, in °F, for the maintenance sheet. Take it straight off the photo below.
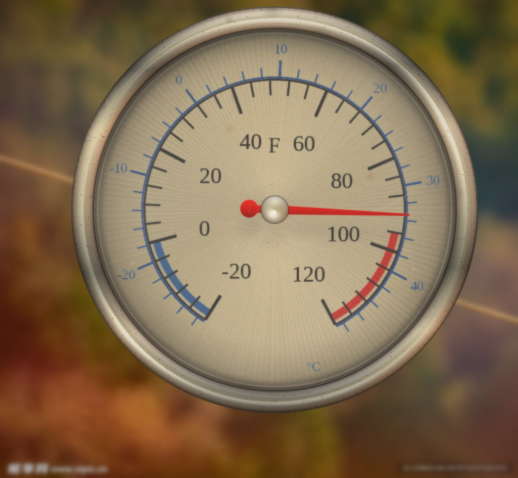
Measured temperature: 92 °F
